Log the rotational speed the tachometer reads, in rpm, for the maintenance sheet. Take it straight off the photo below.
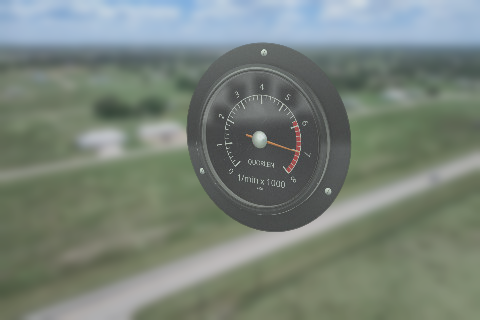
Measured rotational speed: 7000 rpm
